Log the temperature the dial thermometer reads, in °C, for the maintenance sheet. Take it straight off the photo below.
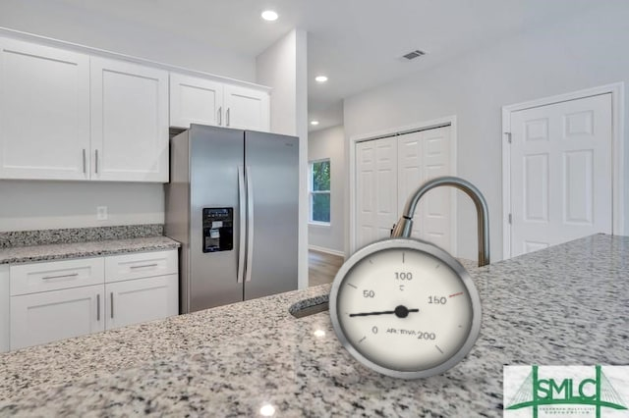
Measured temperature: 25 °C
